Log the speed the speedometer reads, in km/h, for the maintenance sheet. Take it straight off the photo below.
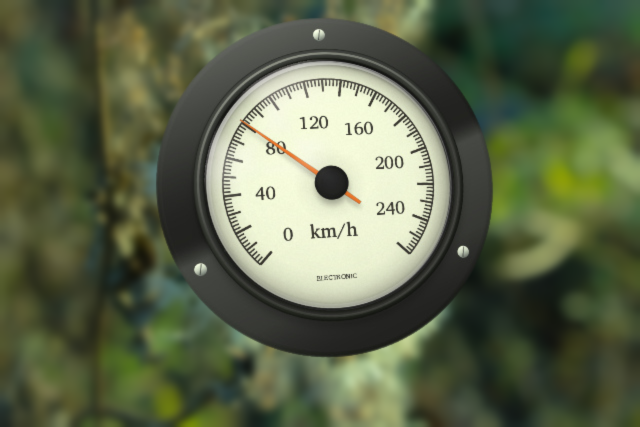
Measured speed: 80 km/h
